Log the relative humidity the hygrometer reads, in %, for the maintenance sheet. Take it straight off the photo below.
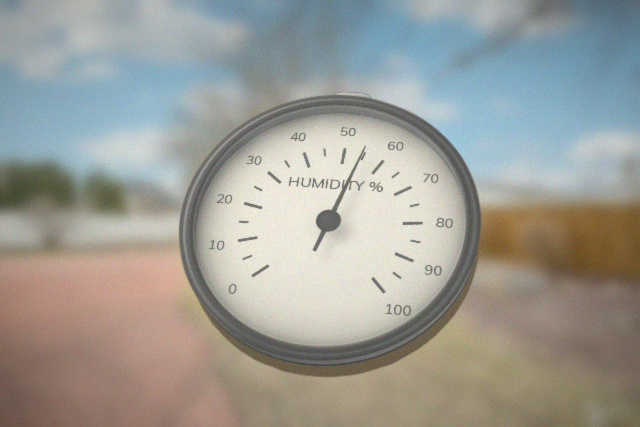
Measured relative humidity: 55 %
